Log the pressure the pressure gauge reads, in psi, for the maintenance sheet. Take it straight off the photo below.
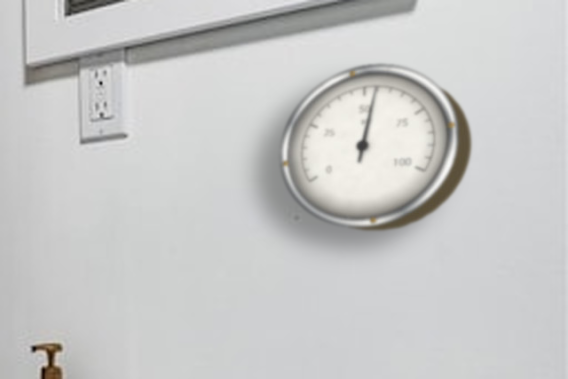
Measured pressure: 55 psi
